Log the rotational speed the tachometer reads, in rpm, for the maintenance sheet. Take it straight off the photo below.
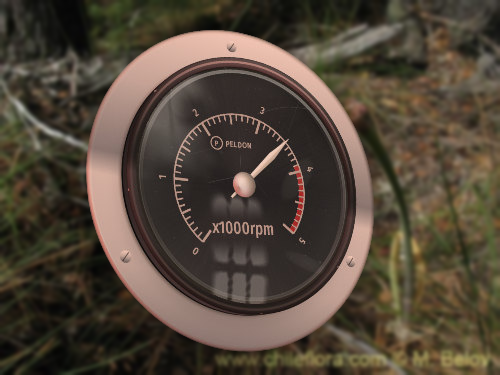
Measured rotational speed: 3500 rpm
